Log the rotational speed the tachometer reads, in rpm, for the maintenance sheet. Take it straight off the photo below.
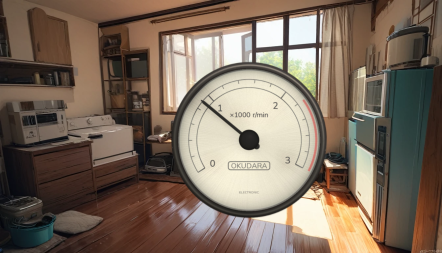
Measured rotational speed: 900 rpm
